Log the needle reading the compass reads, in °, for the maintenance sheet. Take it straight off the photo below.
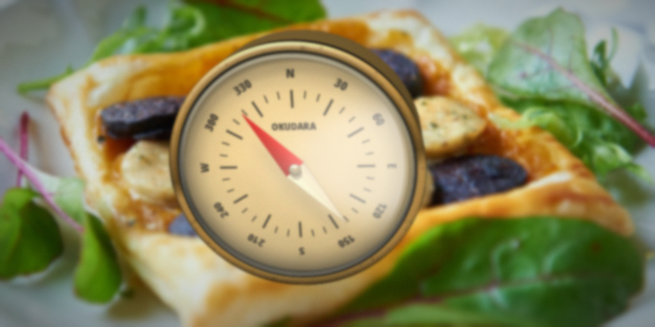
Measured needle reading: 320 °
